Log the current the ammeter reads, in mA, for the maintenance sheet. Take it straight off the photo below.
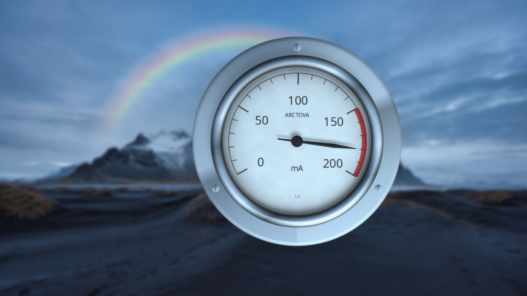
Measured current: 180 mA
